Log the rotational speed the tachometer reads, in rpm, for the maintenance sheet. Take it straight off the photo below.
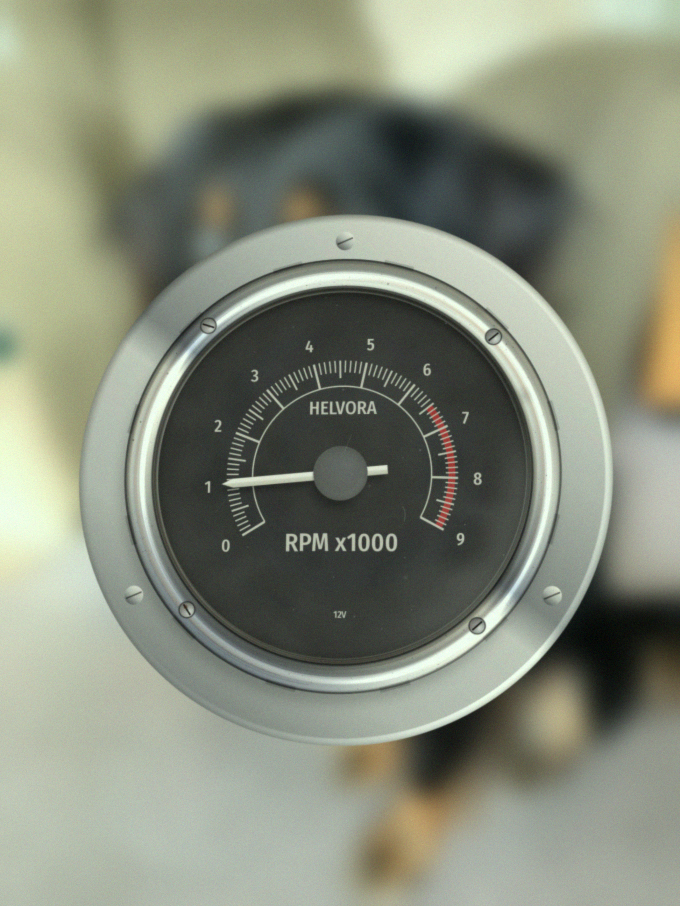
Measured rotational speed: 1000 rpm
